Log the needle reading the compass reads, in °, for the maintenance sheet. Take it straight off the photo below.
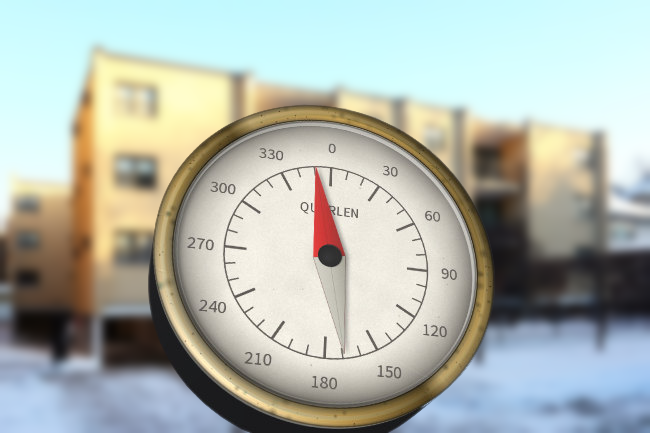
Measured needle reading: 350 °
